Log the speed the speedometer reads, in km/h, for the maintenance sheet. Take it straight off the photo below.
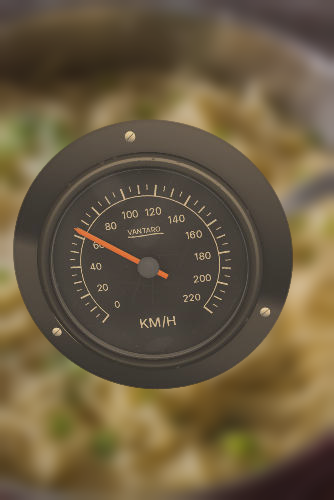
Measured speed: 65 km/h
